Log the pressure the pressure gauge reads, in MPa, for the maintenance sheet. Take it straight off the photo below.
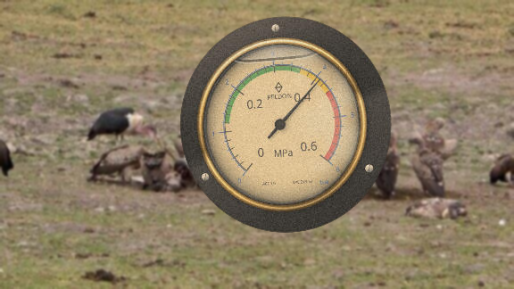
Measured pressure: 0.41 MPa
